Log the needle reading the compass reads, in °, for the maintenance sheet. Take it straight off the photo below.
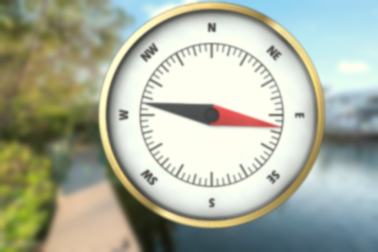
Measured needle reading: 100 °
